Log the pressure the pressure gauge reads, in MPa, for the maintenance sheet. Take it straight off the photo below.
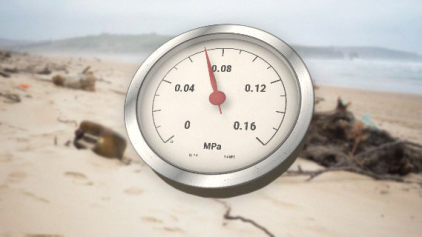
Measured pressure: 0.07 MPa
